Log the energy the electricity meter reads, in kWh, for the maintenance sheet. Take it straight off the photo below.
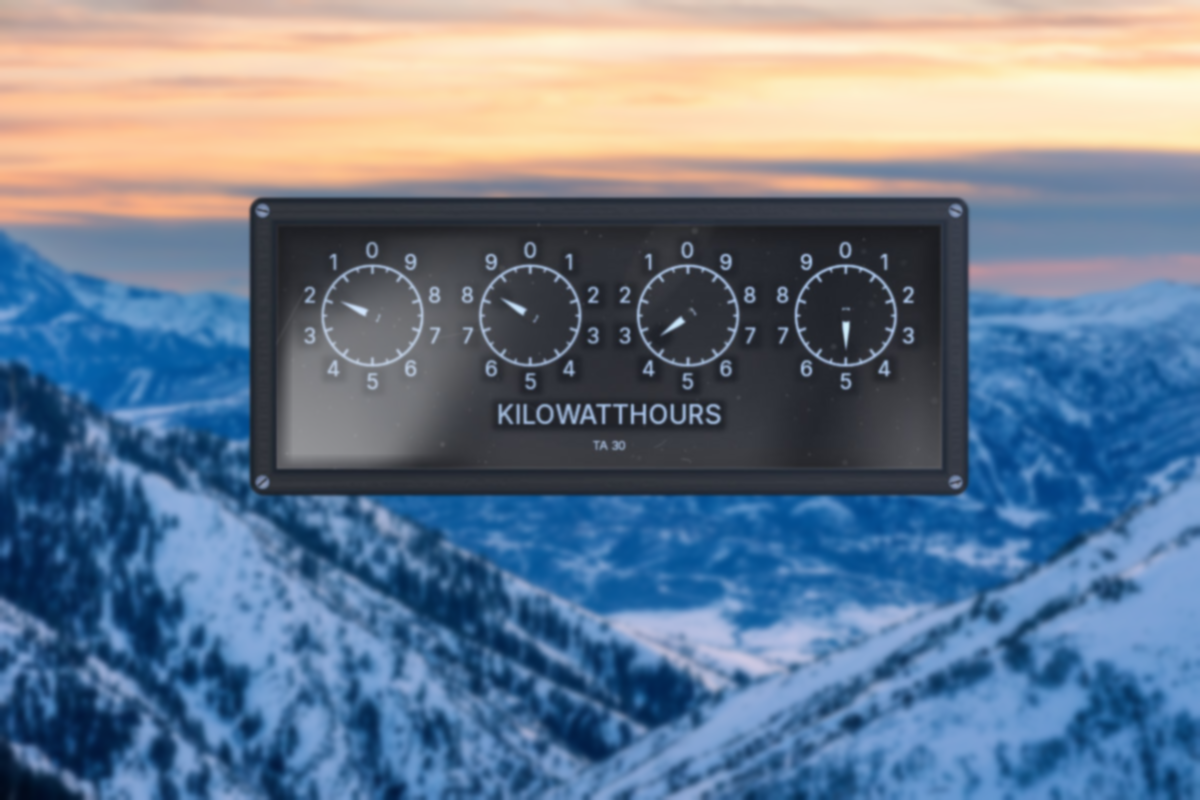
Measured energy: 1835 kWh
